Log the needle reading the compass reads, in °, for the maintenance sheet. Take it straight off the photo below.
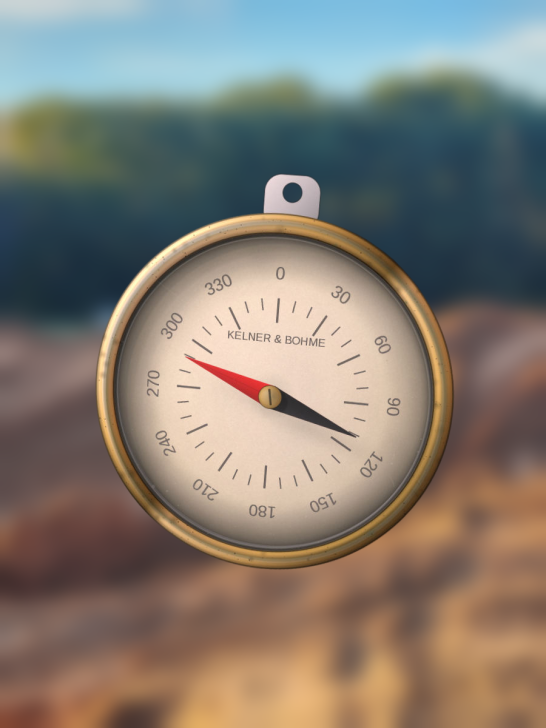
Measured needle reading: 290 °
